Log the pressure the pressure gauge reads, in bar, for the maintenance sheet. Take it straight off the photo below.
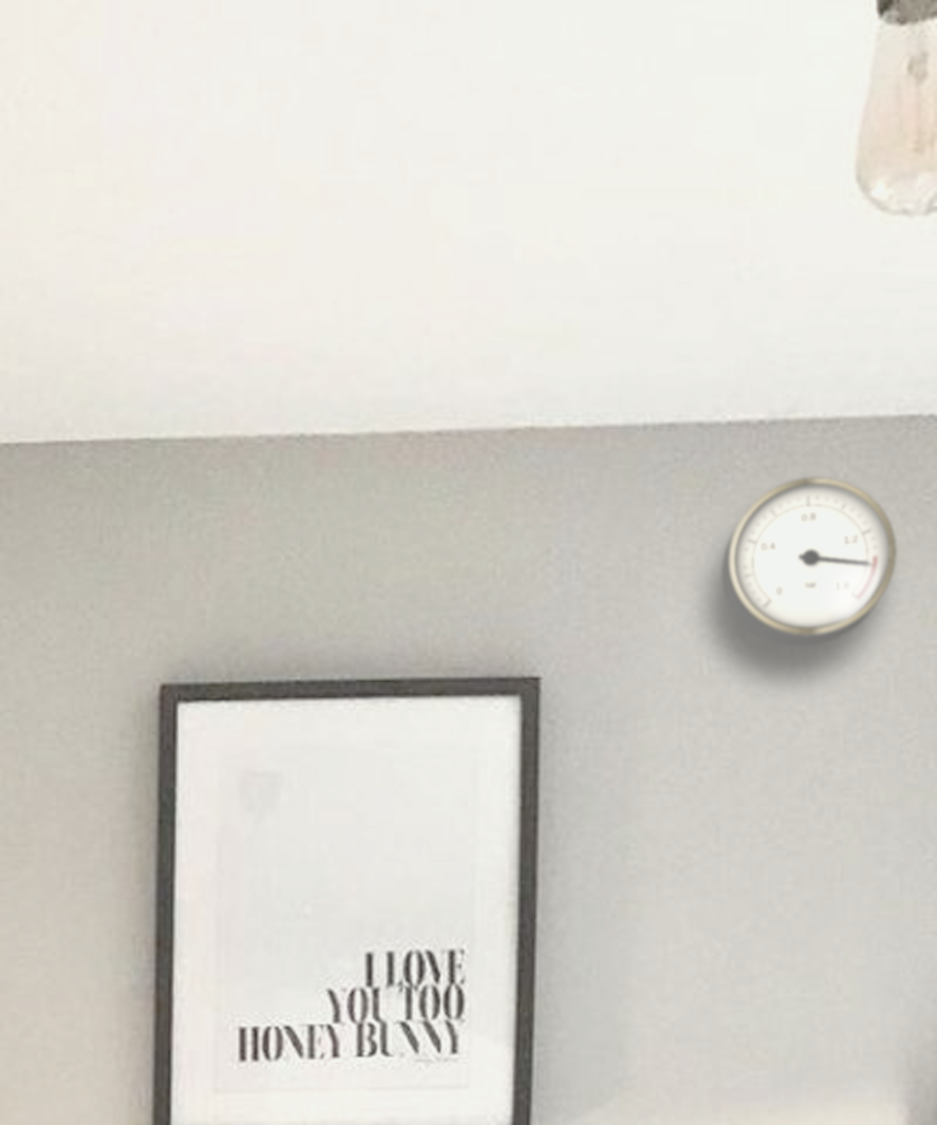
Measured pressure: 1.4 bar
